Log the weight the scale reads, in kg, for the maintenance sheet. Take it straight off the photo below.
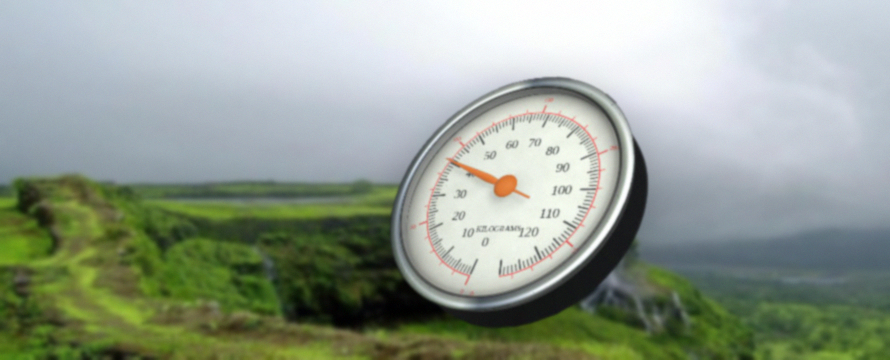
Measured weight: 40 kg
